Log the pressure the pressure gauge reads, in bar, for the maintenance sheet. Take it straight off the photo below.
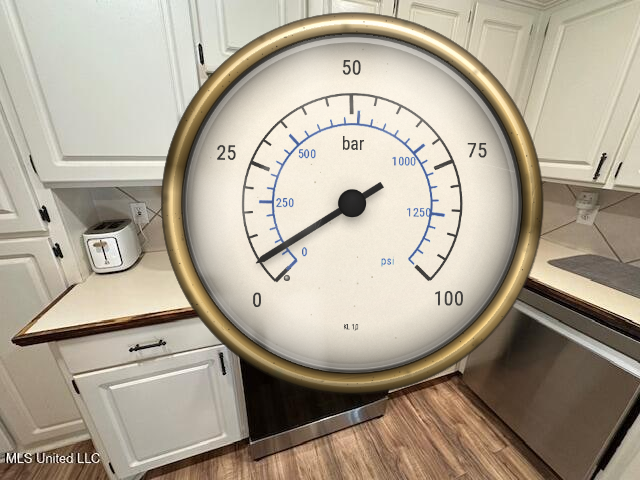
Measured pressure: 5 bar
